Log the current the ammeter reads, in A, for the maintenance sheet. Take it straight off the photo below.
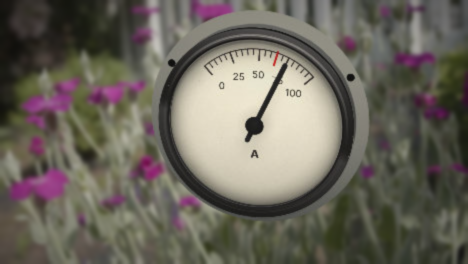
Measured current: 75 A
